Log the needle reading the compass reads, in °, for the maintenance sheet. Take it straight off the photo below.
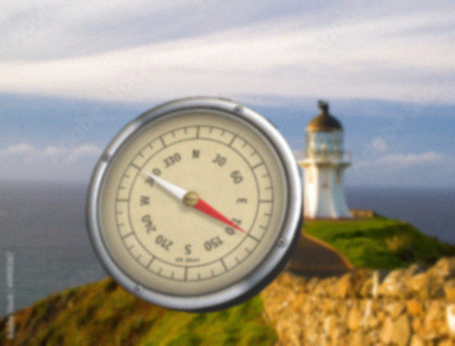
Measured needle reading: 120 °
